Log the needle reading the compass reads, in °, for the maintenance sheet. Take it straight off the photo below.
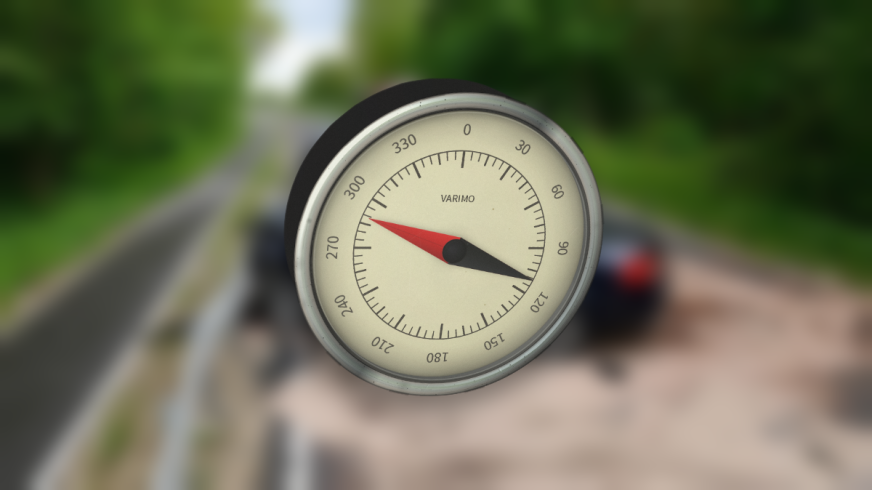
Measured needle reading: 290 °
